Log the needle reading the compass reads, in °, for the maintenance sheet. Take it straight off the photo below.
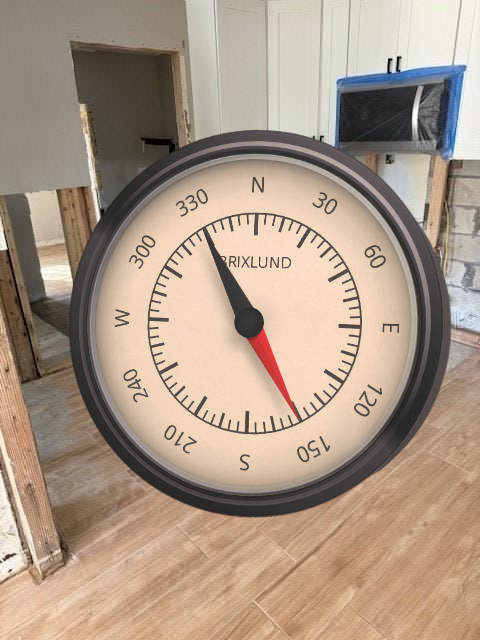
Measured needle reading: 150 °
